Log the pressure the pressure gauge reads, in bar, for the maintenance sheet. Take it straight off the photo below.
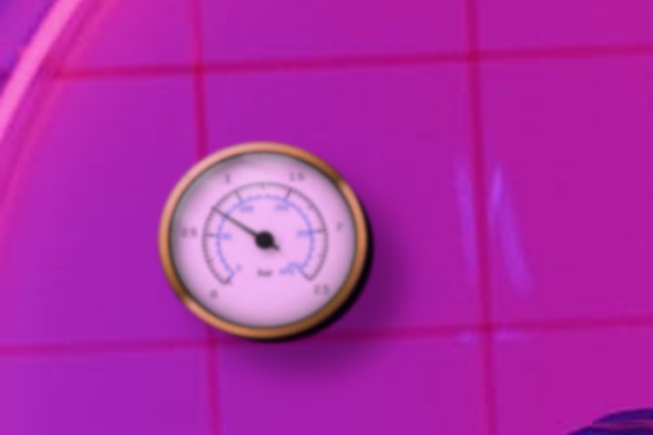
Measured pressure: 0.75 bar
